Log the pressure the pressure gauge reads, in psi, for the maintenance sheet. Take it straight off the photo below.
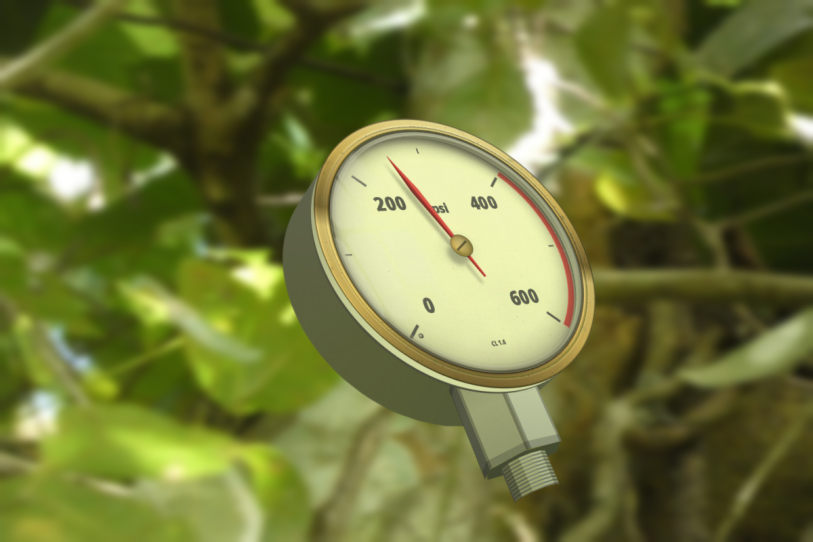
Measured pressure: 250 psi
